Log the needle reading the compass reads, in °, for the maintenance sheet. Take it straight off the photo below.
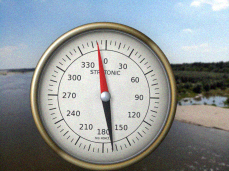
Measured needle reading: 350 °
